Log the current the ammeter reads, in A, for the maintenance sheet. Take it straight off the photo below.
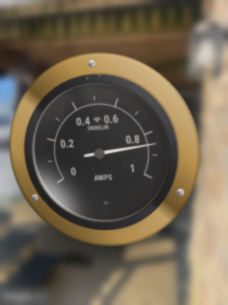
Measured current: 0.85 A
